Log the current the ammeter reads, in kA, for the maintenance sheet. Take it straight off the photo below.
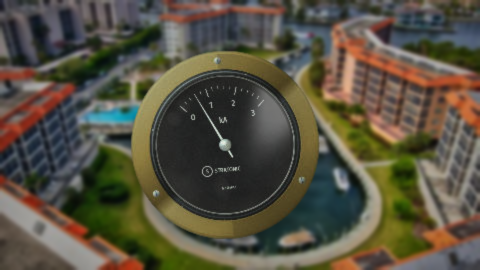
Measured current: 0.6 kA
